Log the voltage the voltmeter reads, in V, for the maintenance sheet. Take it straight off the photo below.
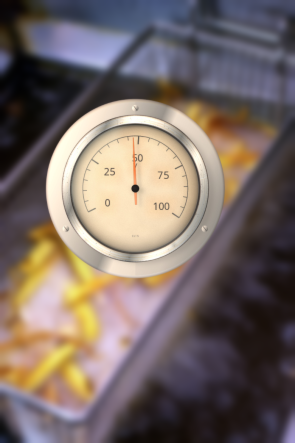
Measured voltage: 47.5 V
